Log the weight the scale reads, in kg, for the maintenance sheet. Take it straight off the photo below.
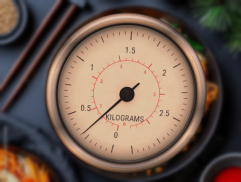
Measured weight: 0.3 kg
